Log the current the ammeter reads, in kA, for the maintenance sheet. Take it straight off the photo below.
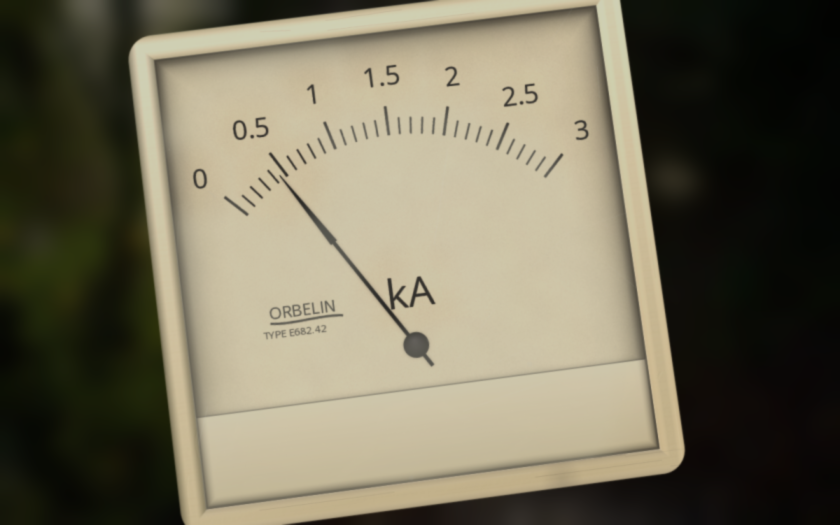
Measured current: 0.45 kA
